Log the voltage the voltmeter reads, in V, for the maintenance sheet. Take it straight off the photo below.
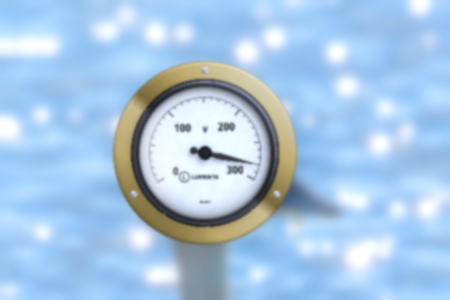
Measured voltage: 280 V
